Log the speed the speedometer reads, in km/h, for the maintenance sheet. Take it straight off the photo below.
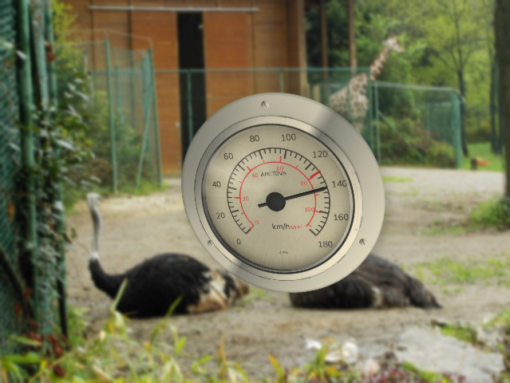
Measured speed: 140 km/h
